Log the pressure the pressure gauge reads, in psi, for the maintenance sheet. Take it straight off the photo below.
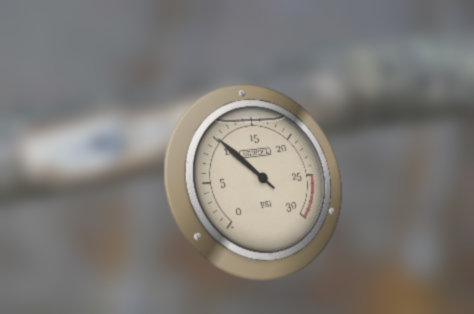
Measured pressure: 10 psi
